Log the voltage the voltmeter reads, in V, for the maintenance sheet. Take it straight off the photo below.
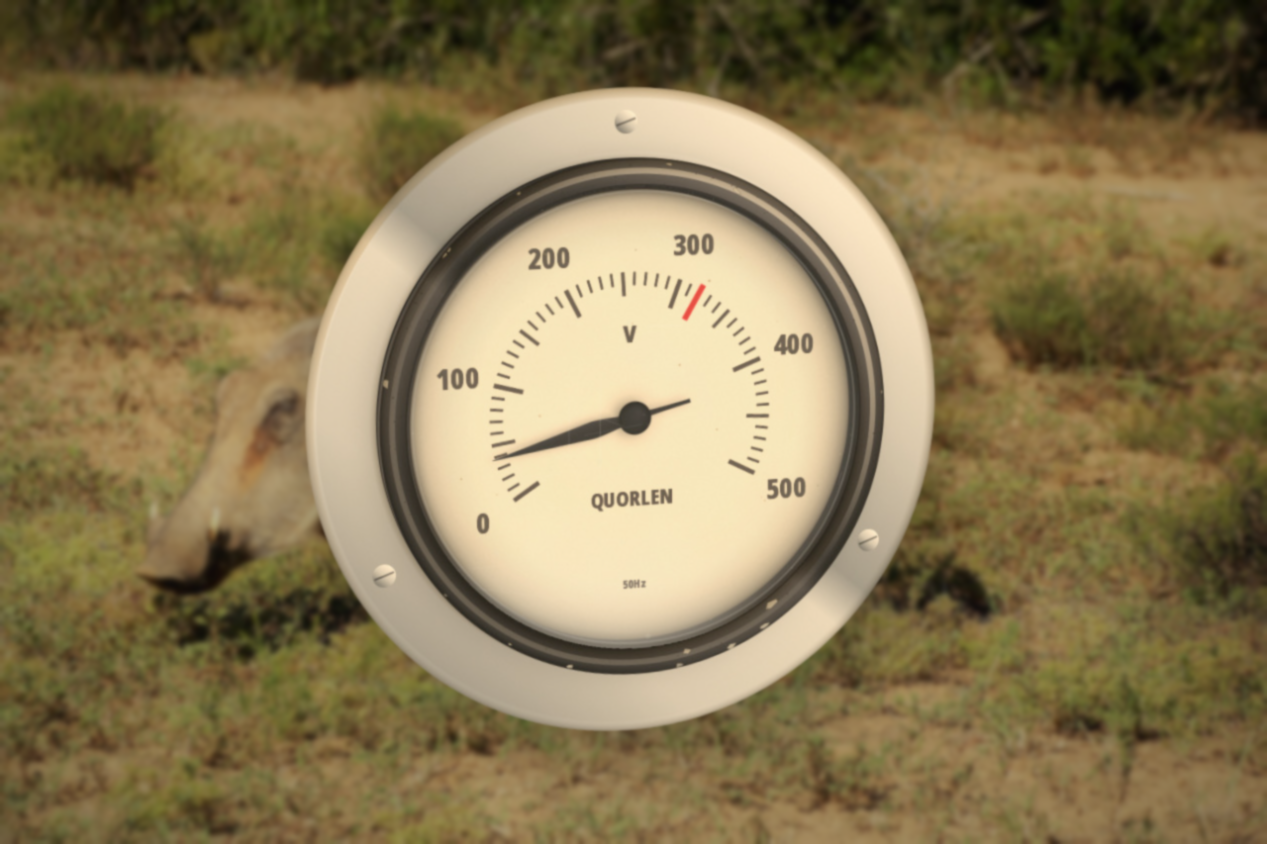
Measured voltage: 40 V
